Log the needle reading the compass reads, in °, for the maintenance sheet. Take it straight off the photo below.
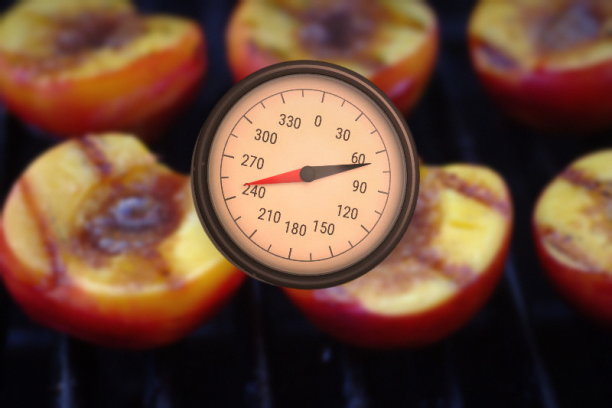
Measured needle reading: 247.5 °
